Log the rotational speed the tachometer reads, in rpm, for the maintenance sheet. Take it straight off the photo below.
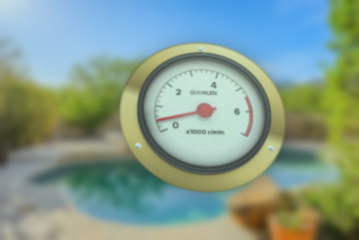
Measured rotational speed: 400 rpm
